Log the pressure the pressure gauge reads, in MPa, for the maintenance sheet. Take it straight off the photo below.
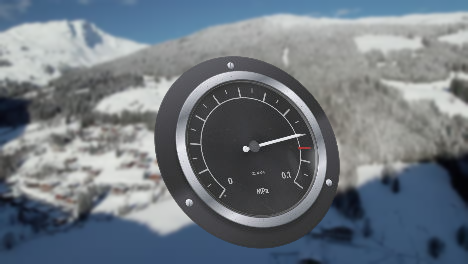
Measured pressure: 0.08 MPa
